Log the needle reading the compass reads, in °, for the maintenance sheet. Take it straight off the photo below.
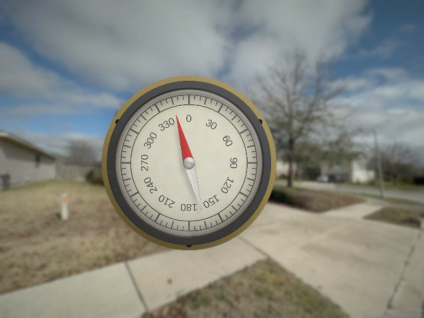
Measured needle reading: 345 °
